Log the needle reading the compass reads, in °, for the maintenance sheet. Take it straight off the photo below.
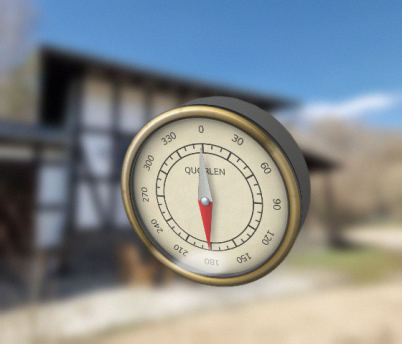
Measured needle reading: 180 °
